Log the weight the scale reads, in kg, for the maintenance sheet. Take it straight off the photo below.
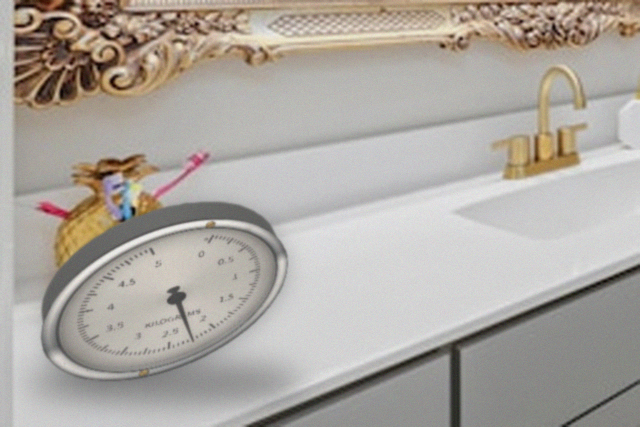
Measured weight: 2.25 kg
